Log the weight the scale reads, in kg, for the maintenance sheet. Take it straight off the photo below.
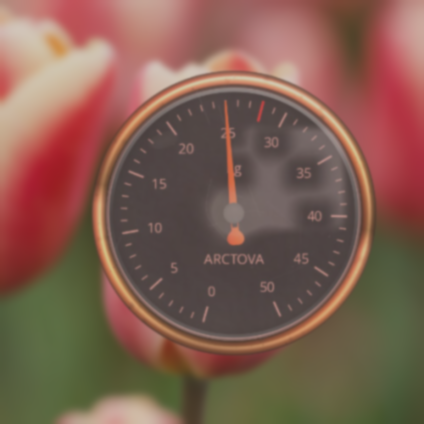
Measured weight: 25 kg
